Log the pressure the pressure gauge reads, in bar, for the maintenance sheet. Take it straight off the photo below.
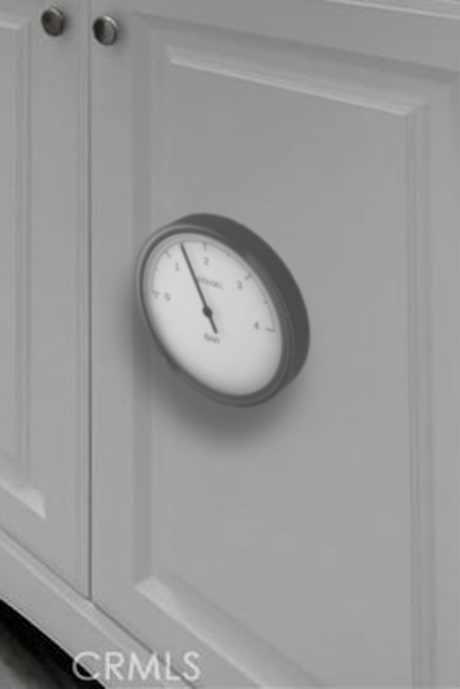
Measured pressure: 1.5 bar
